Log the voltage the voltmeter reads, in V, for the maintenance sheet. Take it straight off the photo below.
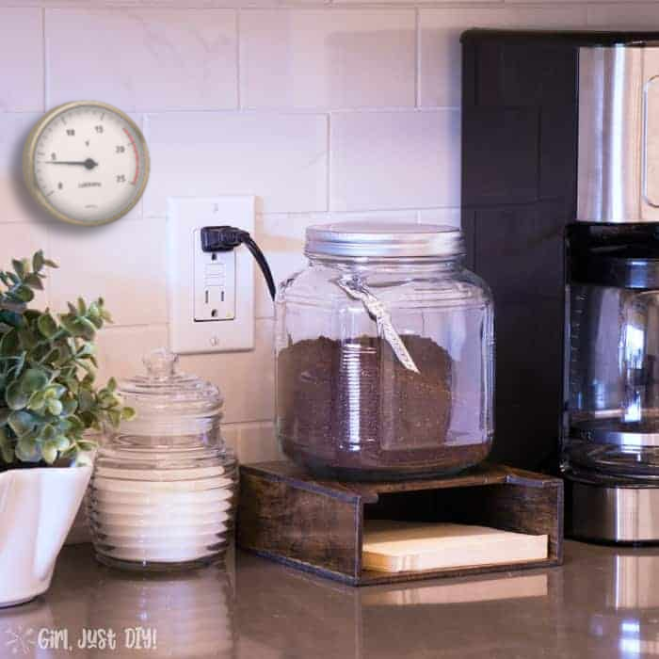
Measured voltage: 4 V
